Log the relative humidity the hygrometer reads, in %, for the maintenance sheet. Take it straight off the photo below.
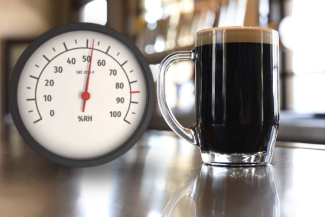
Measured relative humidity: 52.5 %
